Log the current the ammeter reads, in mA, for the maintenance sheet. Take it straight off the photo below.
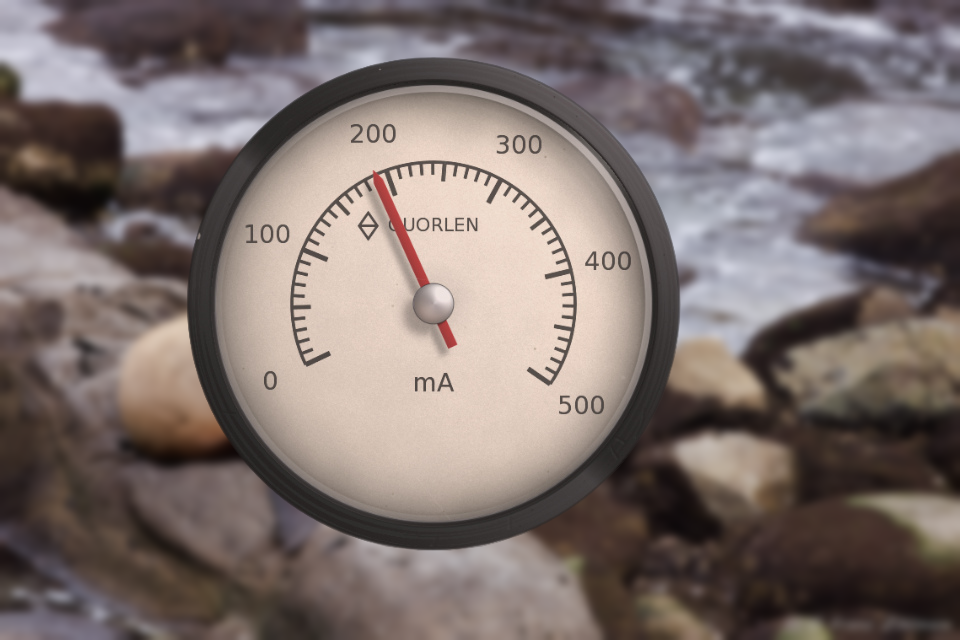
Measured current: 190 mA
